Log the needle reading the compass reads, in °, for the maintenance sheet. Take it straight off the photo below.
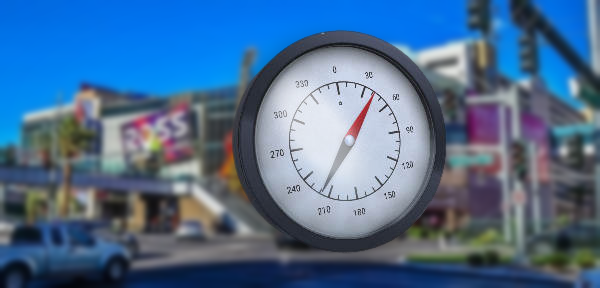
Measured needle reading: 40 °
